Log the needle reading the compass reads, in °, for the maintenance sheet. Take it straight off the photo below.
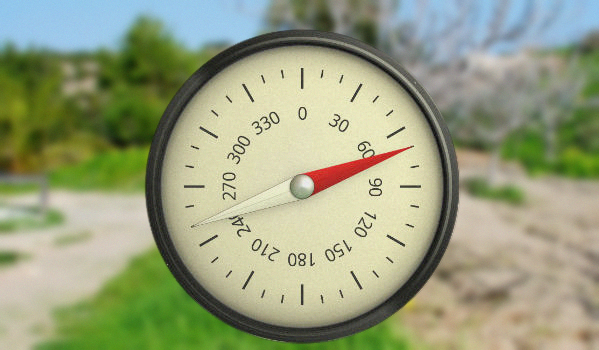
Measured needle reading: 70 °
